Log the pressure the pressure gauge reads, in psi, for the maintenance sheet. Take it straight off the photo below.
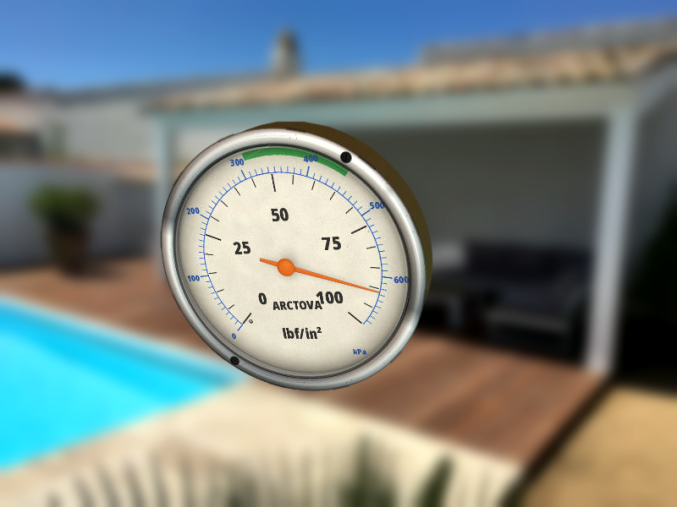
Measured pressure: 90 psi
